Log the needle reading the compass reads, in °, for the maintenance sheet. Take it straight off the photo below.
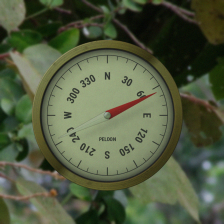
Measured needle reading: 65 °
